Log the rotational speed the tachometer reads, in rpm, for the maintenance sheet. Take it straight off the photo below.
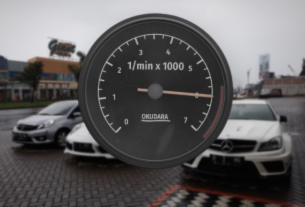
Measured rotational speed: 6000 rpm
